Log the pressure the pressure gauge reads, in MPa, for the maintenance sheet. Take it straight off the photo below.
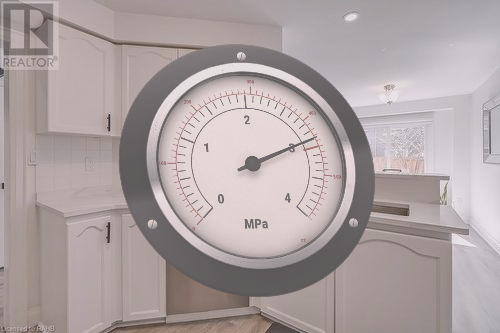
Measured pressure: 3 MPa
